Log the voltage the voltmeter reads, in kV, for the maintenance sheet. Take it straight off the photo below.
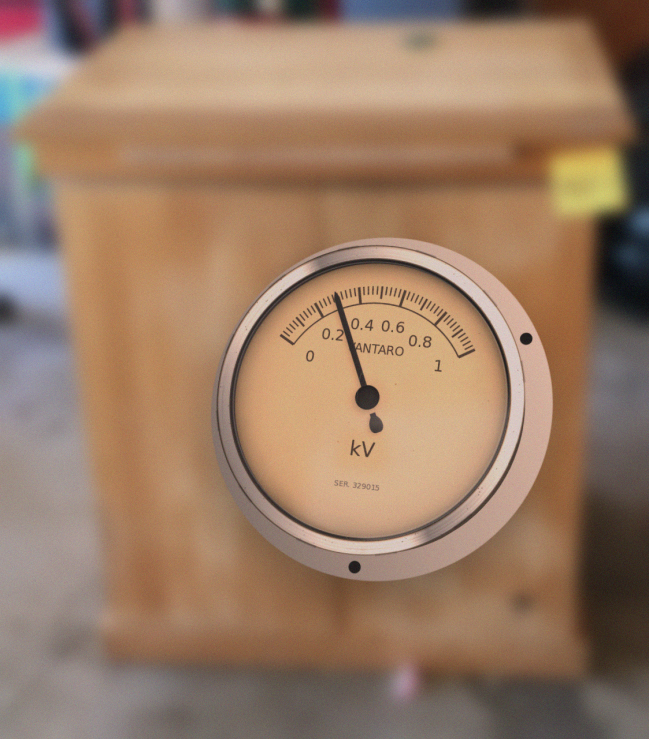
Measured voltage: 0.3 kV
